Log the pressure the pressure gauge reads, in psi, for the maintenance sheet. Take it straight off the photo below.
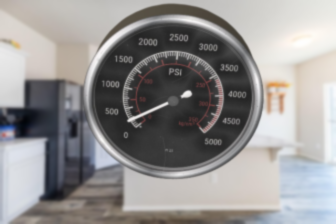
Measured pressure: 250 psi
